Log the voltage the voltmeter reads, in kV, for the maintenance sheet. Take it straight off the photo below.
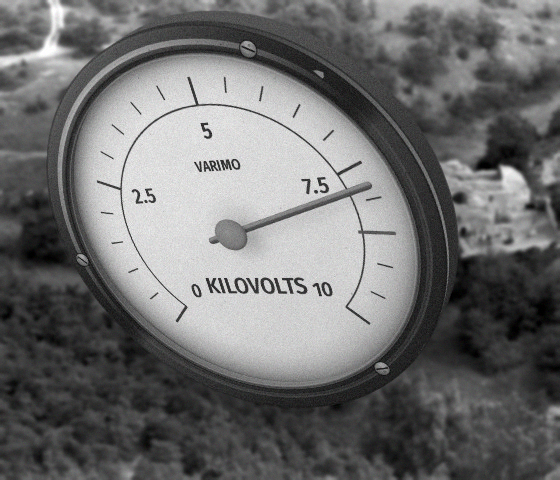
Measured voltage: 7.75 kV
